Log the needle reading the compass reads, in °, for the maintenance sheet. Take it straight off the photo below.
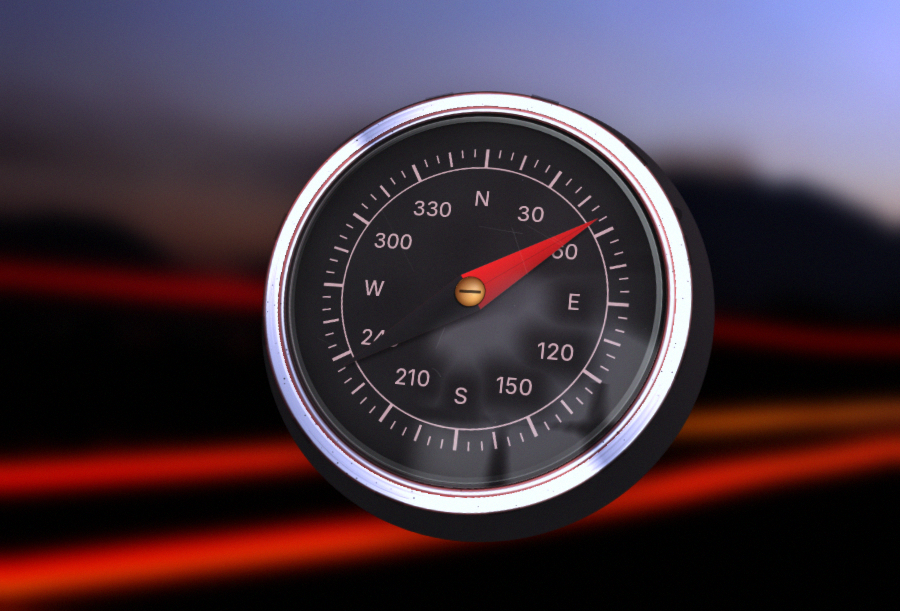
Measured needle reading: 55 °
